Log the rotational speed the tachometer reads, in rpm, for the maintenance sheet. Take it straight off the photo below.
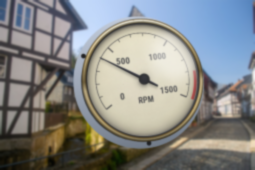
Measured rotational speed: 400 rpm
